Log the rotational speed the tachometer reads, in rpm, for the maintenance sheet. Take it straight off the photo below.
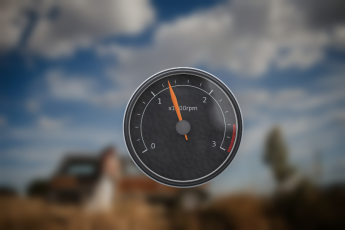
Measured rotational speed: 1300 rpm
